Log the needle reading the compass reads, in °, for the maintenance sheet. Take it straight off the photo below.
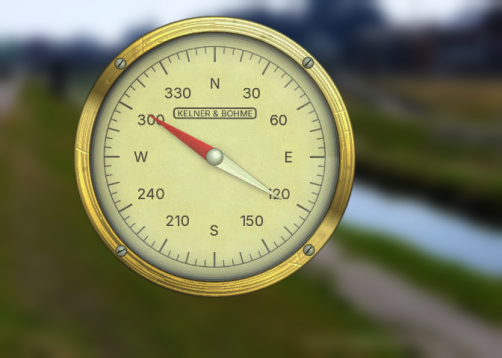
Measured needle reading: 302.5 °
